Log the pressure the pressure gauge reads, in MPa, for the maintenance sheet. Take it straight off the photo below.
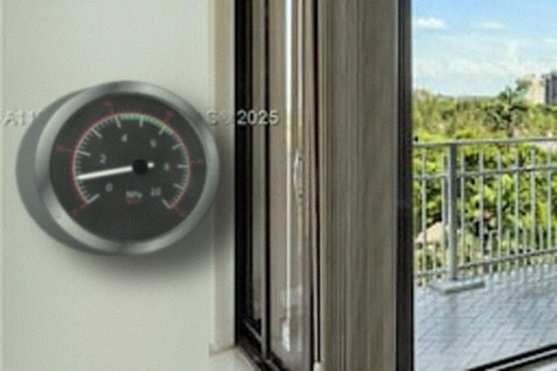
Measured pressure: 1 MPa
